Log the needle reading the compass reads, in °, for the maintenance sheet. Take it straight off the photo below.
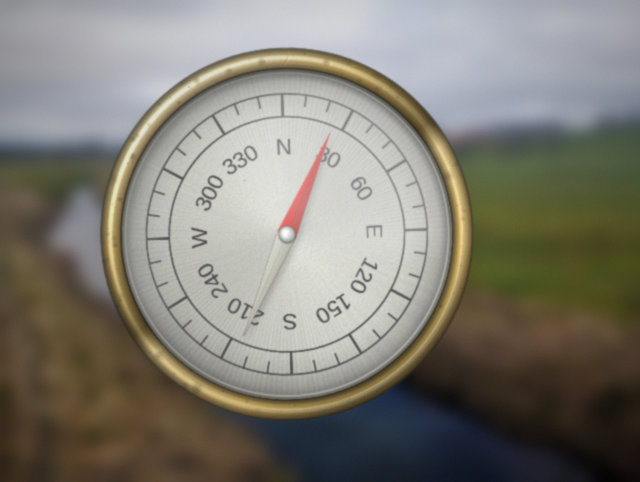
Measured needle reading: 25 °
